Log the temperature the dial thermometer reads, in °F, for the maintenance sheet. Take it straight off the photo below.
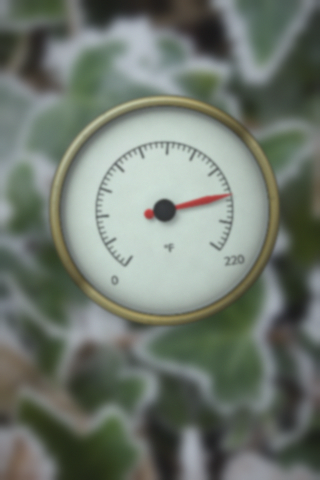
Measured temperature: 180 °F
